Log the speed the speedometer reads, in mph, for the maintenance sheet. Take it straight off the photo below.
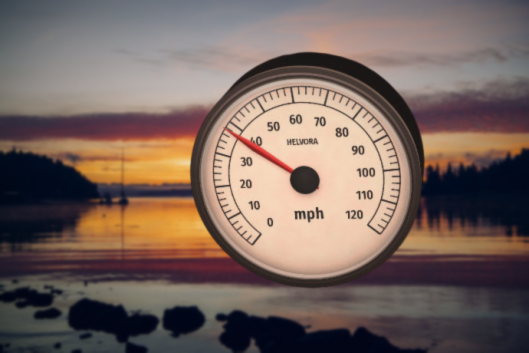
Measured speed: 38 mph
